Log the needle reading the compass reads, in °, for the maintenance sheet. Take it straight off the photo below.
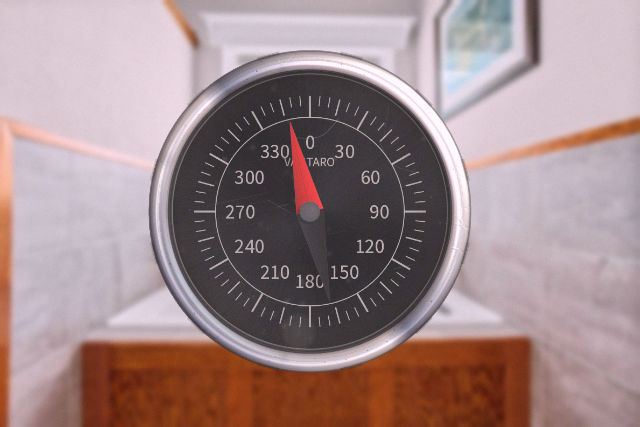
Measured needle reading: 347.5 °
